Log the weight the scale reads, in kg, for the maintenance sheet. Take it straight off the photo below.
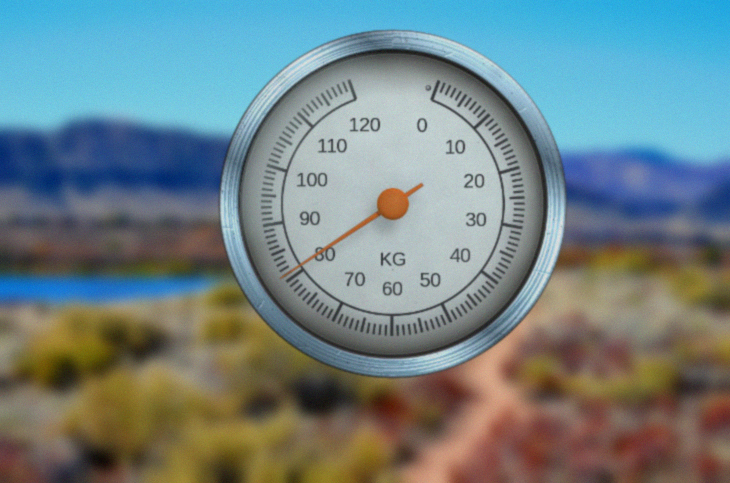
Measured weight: 81 kg
